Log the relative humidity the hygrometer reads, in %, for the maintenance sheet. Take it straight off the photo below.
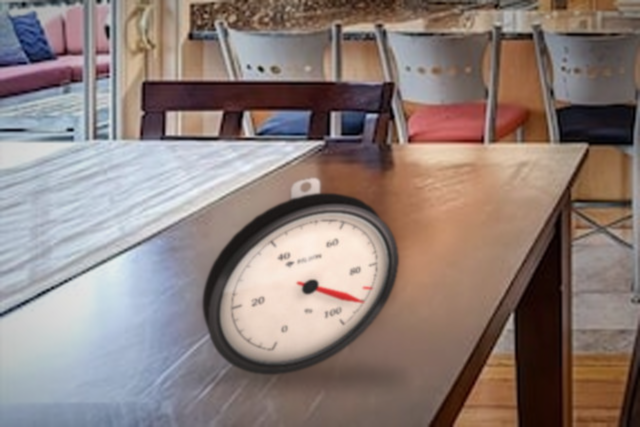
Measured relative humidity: 92 %
